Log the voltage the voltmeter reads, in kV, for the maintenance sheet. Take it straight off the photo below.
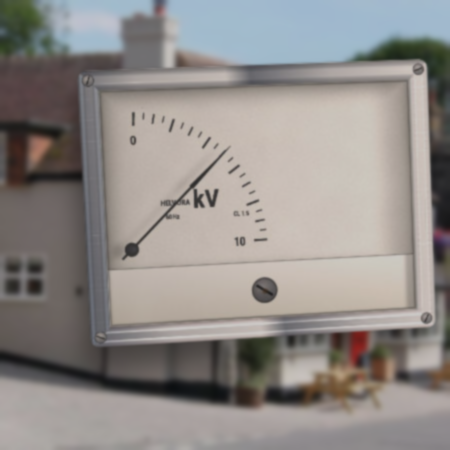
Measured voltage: 5 kV
